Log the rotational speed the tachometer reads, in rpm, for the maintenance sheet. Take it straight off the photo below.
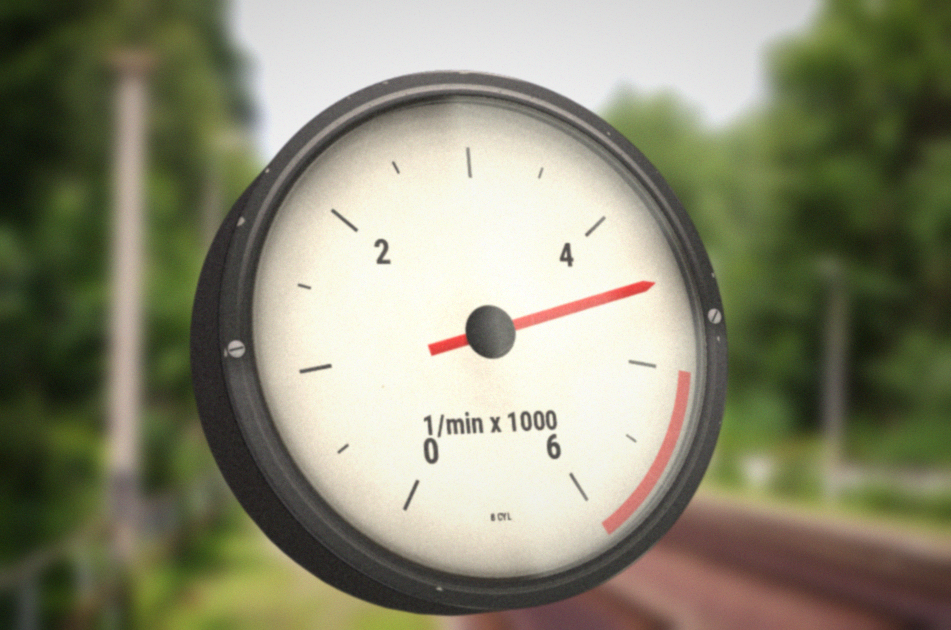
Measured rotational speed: 4500 rpm
